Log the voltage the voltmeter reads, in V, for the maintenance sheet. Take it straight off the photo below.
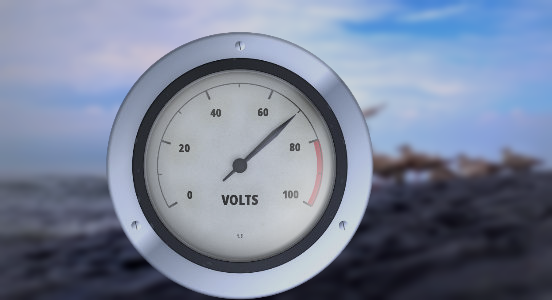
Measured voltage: 70 V
